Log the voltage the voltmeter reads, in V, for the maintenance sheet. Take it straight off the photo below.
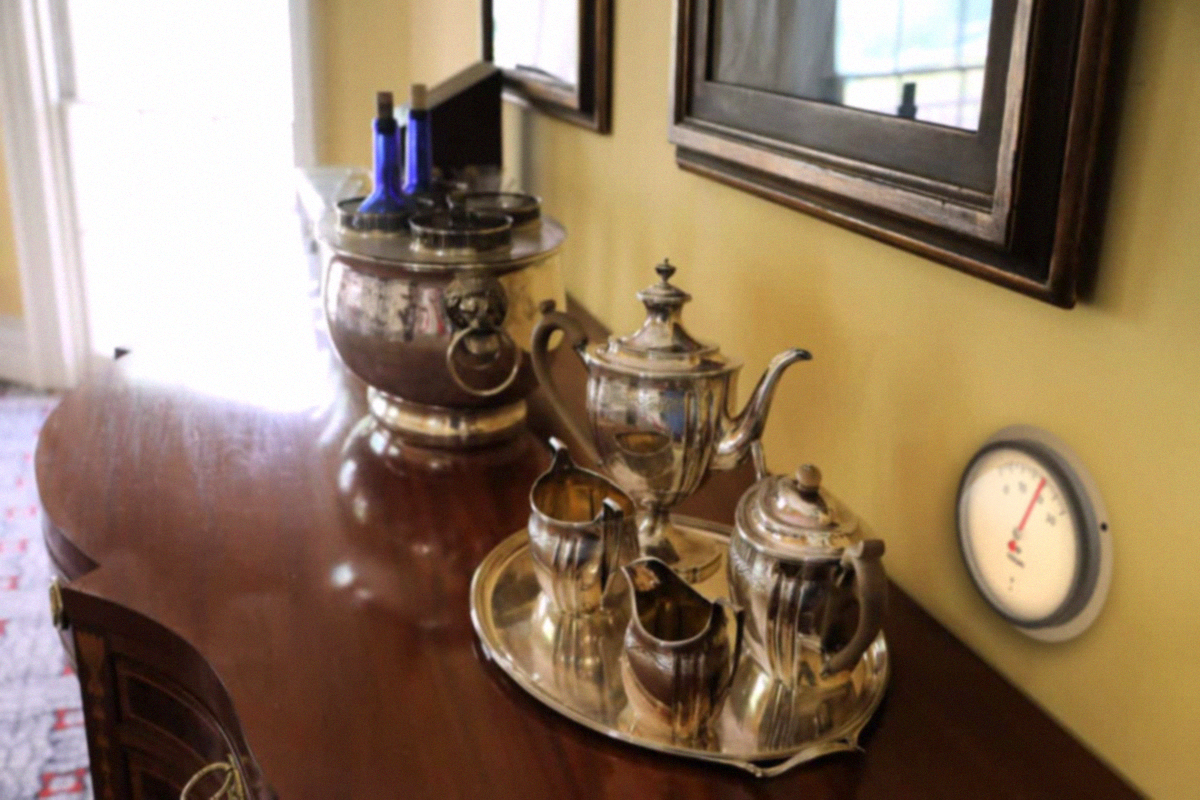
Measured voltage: 20 V
